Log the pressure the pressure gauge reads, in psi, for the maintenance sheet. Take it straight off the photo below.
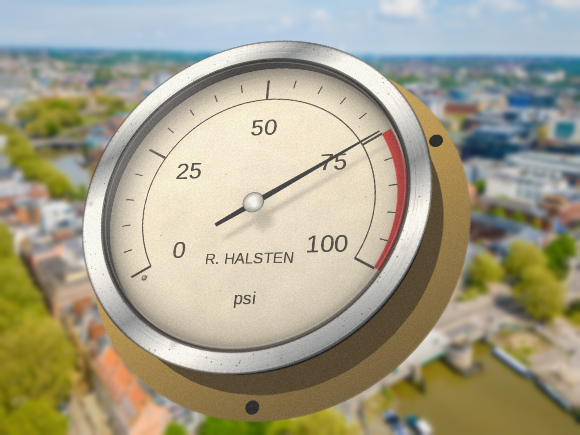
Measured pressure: 75 psi
